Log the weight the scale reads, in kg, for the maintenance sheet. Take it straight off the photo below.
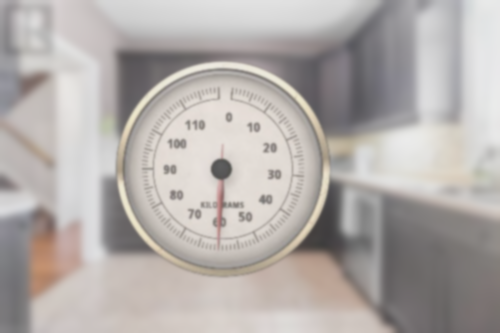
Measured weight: 60 kg
